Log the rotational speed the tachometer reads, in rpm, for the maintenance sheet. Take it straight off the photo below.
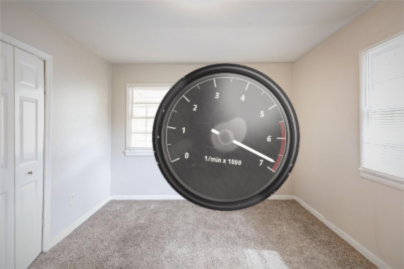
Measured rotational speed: 6750 rpm
